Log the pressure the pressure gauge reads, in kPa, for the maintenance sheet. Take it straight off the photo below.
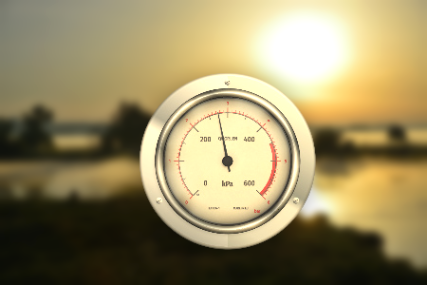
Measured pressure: 275 kPa
